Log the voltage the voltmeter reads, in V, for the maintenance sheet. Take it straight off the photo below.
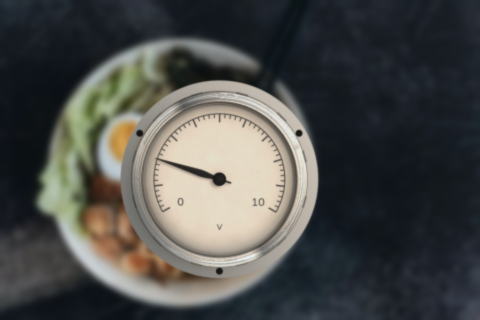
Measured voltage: 2 V
